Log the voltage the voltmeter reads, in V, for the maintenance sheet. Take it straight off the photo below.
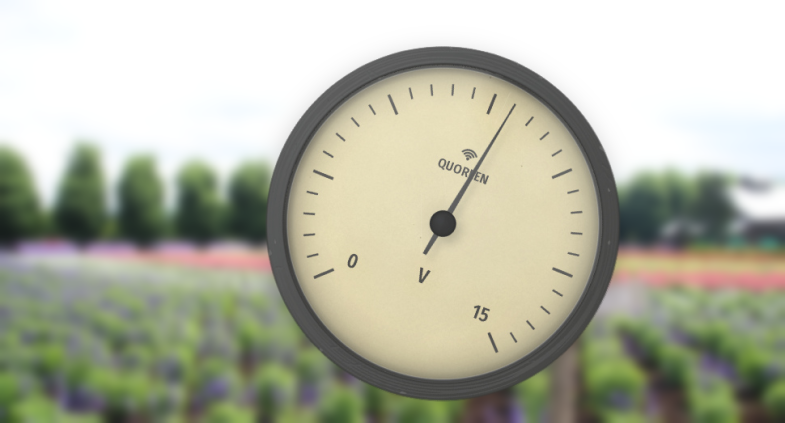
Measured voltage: 8 V
